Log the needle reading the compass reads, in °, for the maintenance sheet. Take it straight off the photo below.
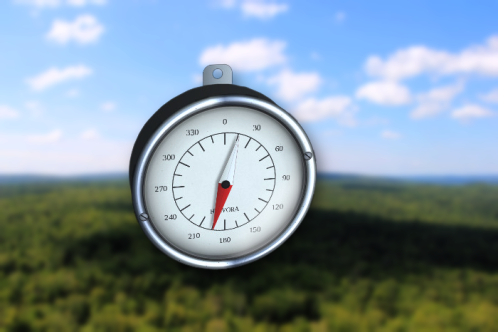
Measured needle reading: 195 °
